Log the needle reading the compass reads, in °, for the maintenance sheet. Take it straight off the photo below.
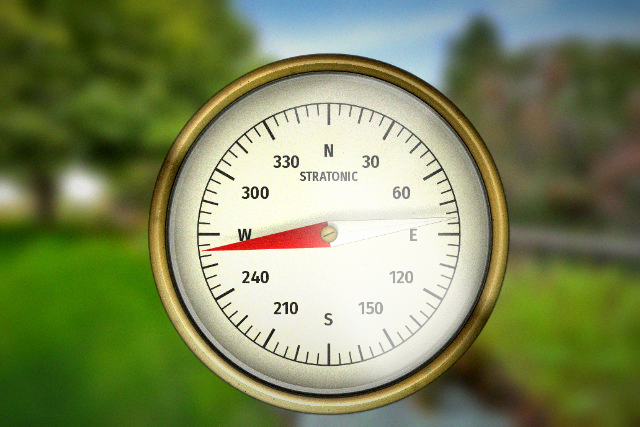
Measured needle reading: 262.5 °
